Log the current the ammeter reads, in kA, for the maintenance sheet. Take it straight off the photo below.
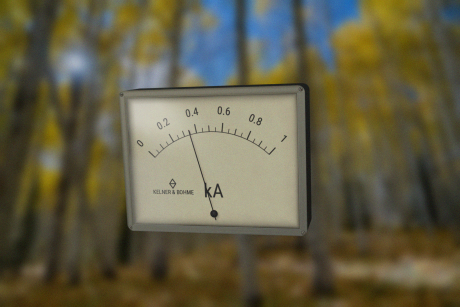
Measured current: 0.35 kA
